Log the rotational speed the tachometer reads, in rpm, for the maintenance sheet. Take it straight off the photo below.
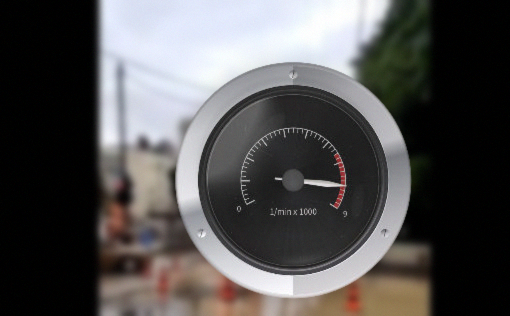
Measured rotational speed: 8000 rpm
